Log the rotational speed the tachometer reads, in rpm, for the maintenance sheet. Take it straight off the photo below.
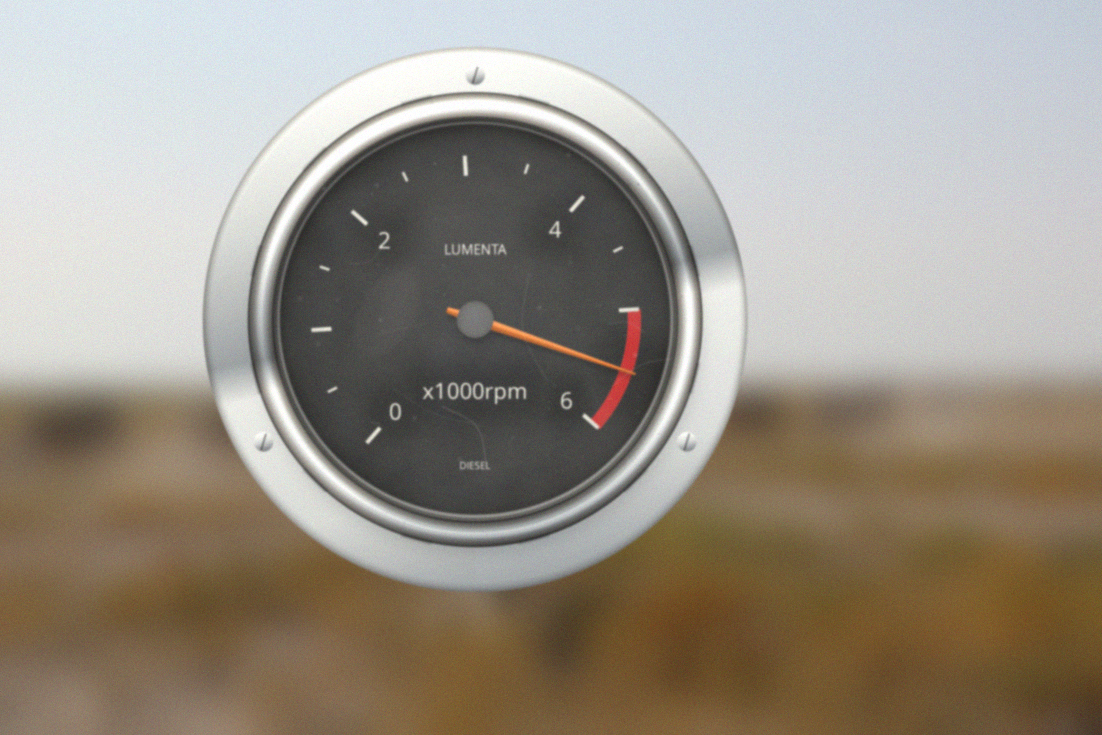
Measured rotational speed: 5500 rpm
